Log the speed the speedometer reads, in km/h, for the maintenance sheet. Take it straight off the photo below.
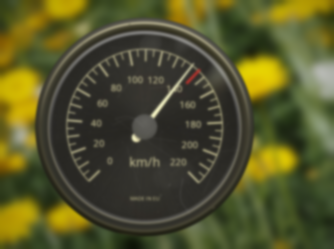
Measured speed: 140 km/h
